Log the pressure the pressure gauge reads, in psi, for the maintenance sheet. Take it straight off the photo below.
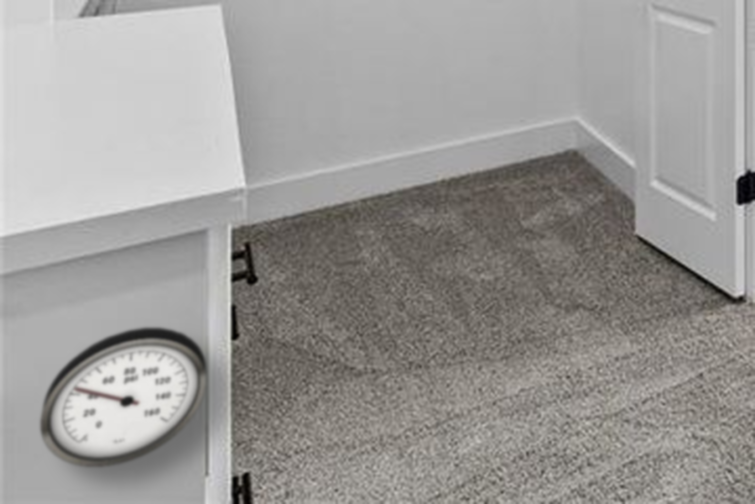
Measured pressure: 45 psi
